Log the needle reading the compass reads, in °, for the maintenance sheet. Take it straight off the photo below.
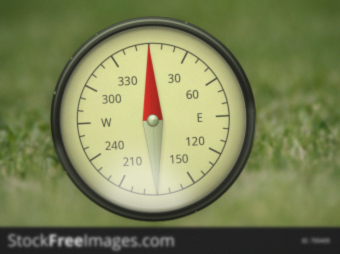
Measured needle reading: 0 °
